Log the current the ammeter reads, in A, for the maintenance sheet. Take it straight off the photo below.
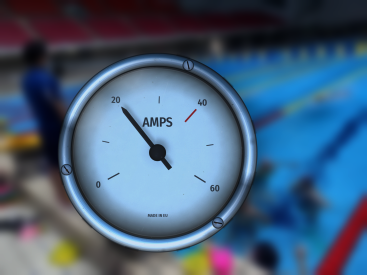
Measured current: 20 A
